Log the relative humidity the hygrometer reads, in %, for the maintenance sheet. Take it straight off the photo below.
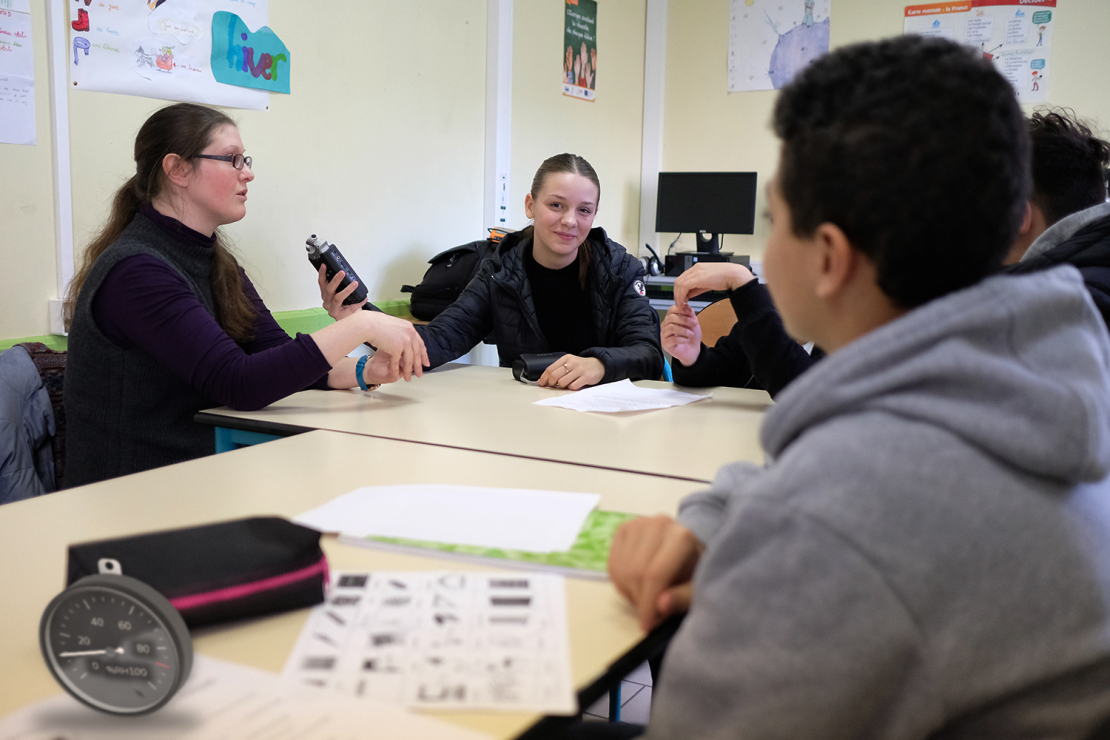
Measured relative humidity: 12 %
